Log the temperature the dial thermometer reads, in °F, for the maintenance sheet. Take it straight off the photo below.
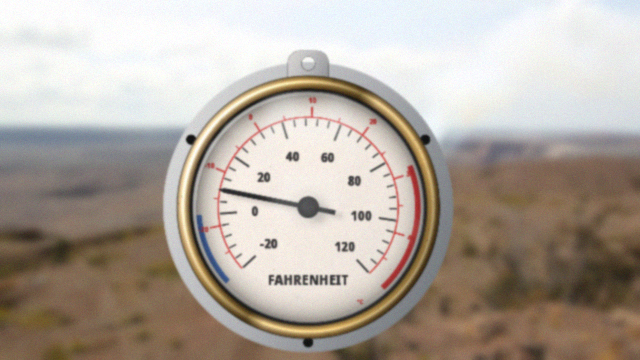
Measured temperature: 8 °F
